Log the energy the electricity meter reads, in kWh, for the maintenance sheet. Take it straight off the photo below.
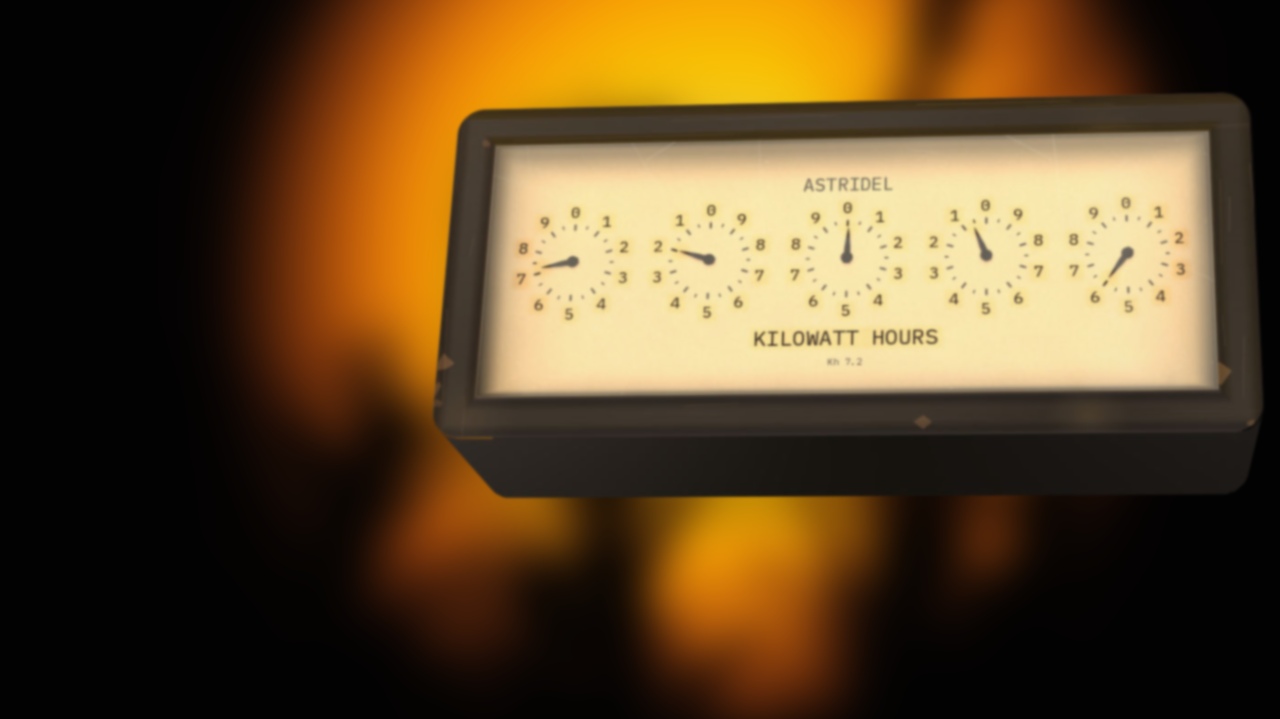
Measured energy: 72006 kWh
